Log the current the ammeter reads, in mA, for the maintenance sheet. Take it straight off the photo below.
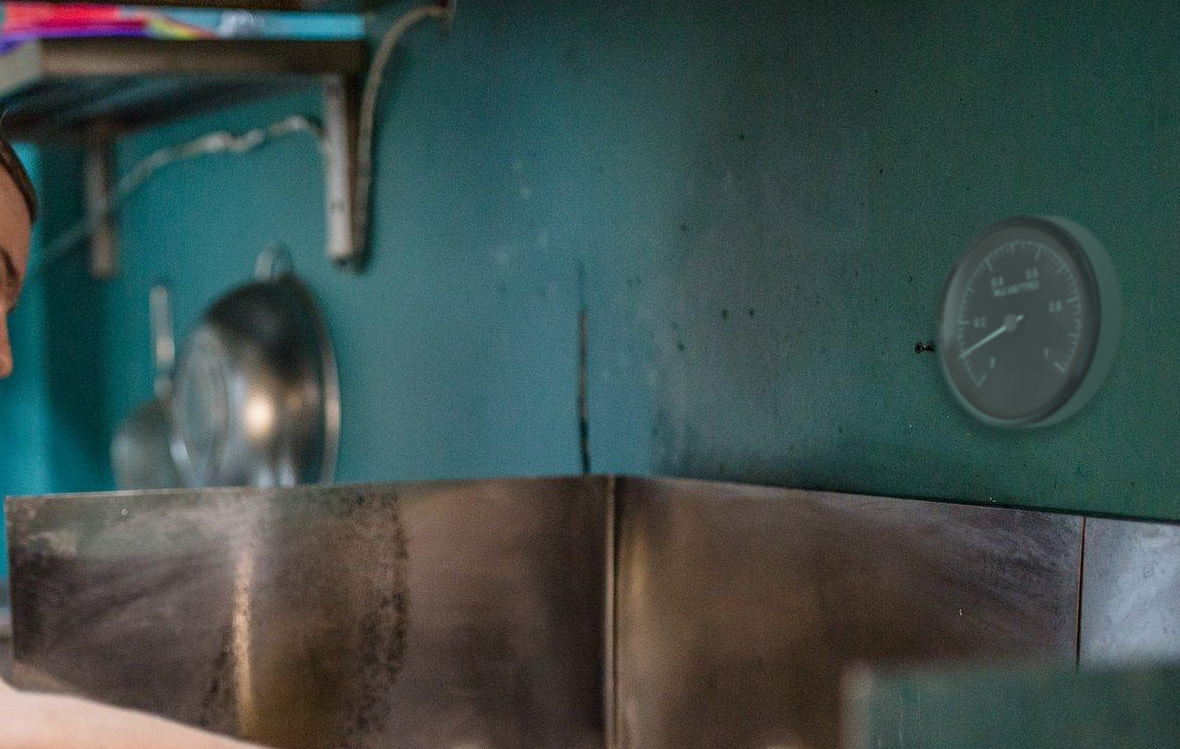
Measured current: 0.1 mA
